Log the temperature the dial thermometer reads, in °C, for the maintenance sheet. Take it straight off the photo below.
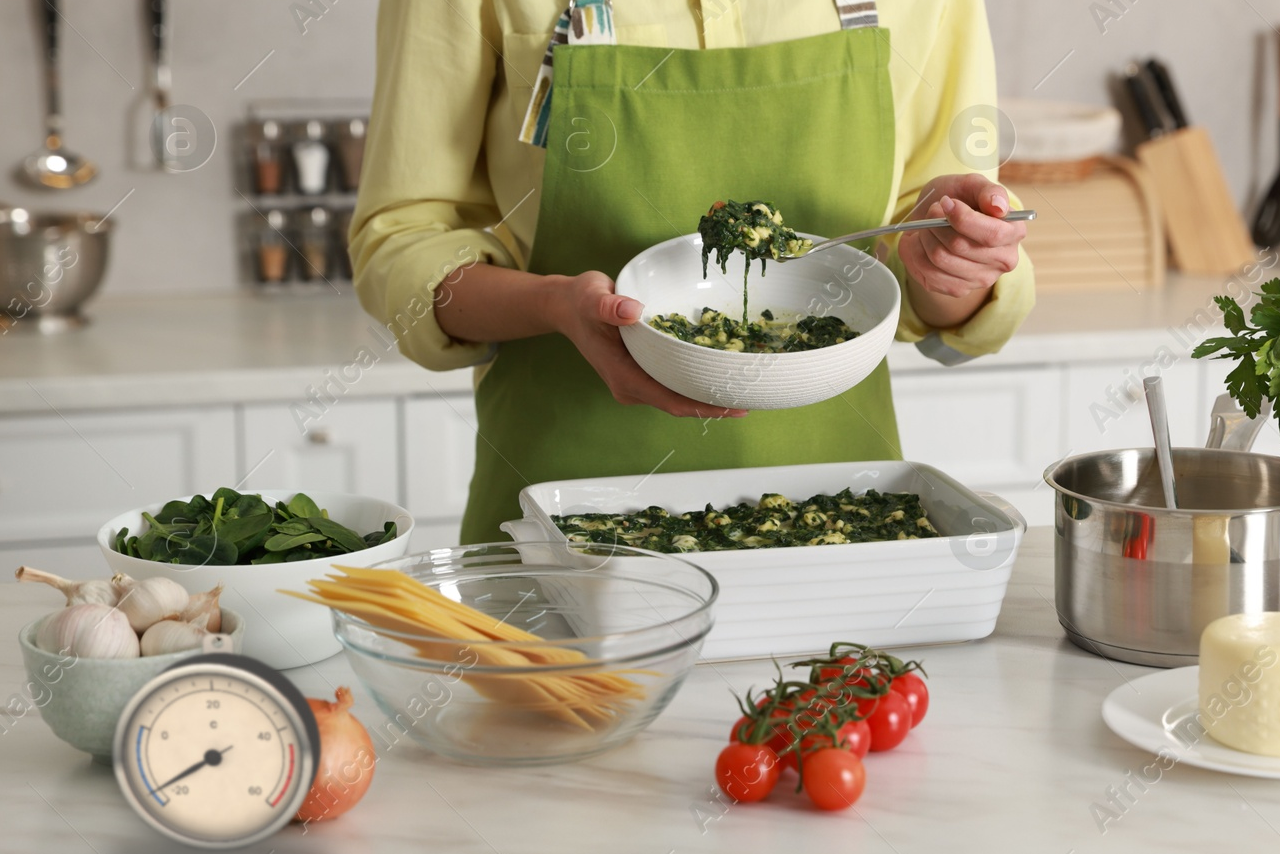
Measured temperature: -16 °C
